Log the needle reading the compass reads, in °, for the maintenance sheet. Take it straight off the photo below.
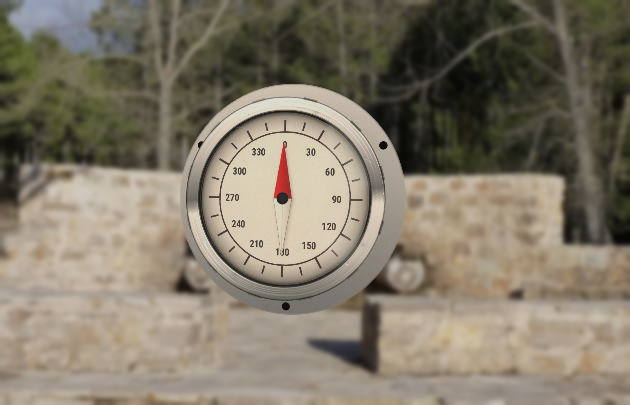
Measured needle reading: 0 °
